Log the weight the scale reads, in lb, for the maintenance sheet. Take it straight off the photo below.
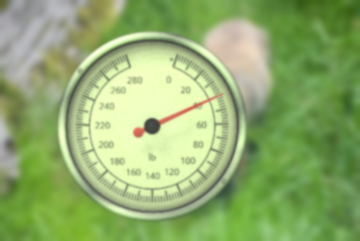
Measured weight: 40 lb
